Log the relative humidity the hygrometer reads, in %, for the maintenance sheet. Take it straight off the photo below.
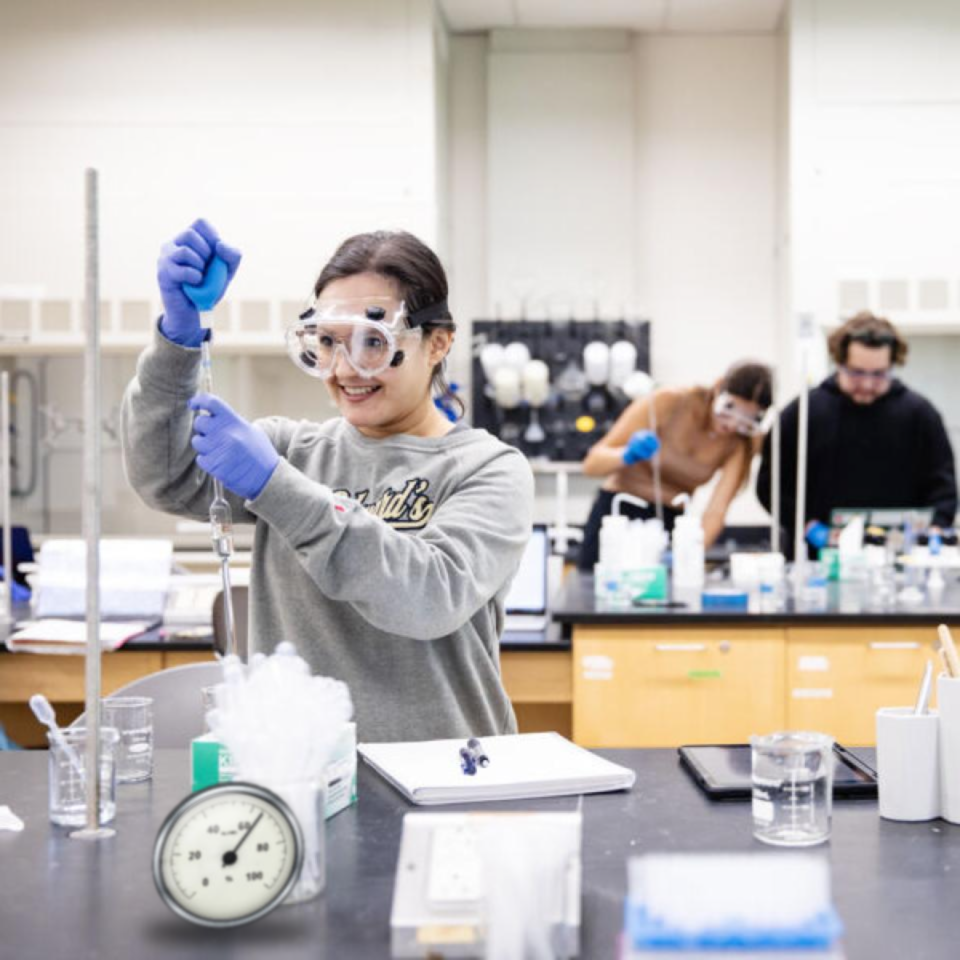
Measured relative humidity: 64 %
